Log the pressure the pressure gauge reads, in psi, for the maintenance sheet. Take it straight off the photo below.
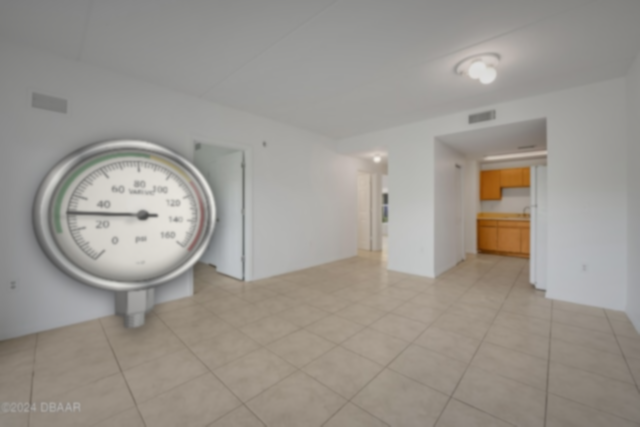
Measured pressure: 30 psi
